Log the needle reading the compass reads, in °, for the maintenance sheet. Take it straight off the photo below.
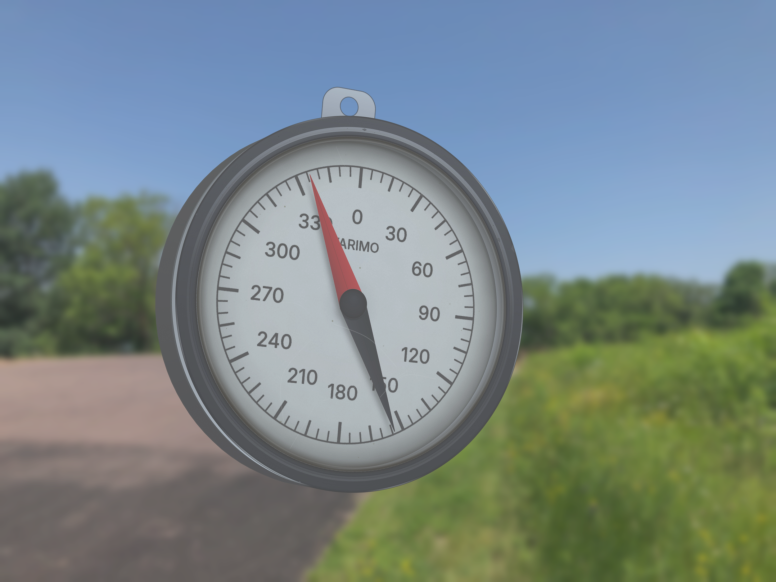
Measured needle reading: 335 °
